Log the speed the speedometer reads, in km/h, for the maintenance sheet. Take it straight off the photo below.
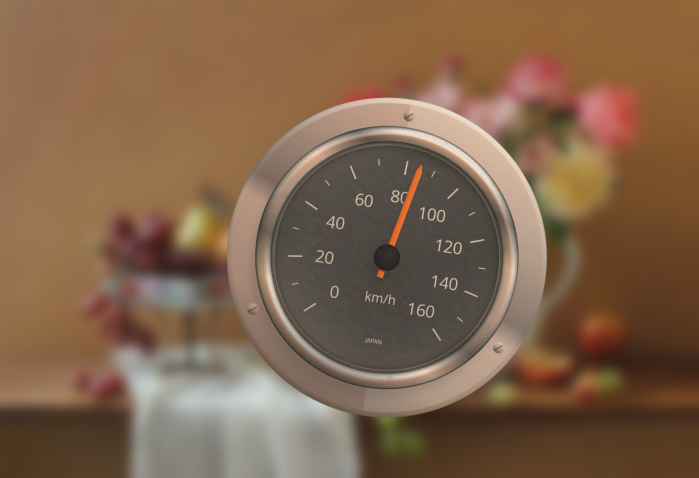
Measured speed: 85 km/h
